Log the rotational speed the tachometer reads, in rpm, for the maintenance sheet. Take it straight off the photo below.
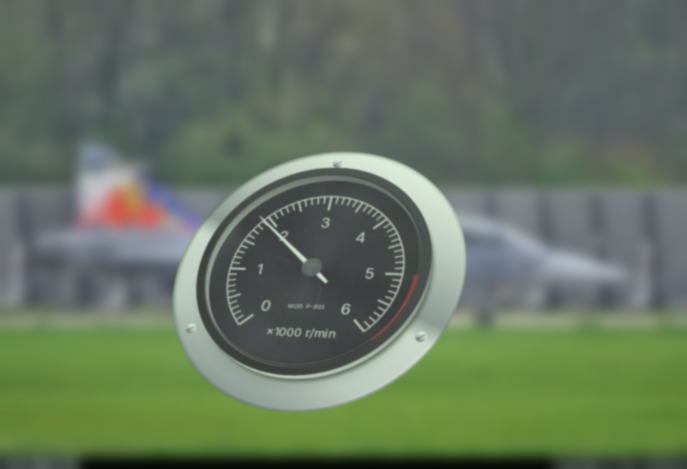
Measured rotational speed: 1900 rpm
